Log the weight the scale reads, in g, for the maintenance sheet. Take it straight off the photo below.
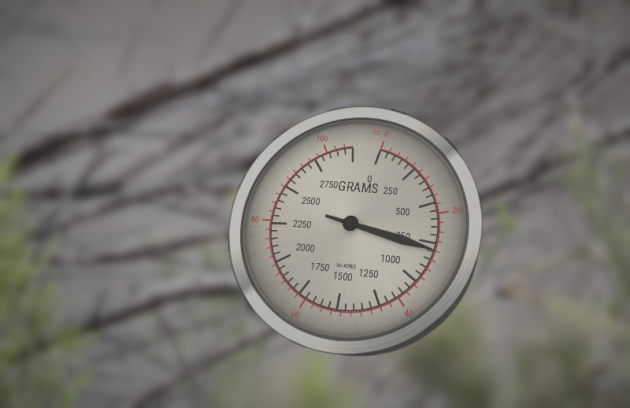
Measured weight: 800 g
